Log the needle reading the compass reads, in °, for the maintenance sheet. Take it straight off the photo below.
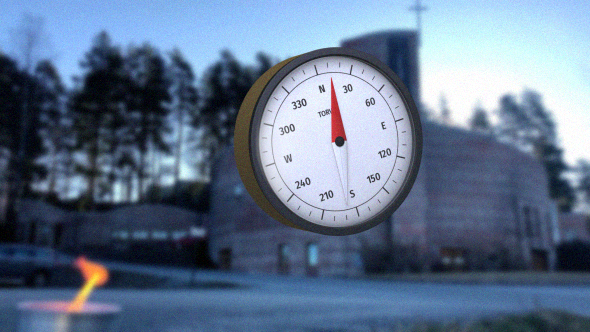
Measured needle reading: 10 °
